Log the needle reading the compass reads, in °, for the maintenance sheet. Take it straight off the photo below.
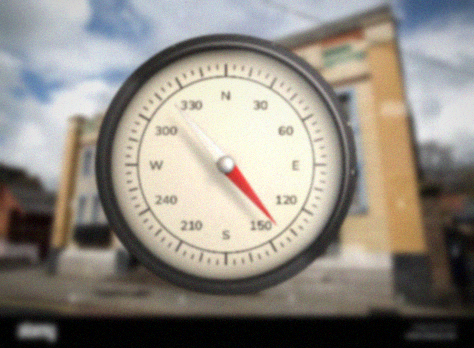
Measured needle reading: 140 °
